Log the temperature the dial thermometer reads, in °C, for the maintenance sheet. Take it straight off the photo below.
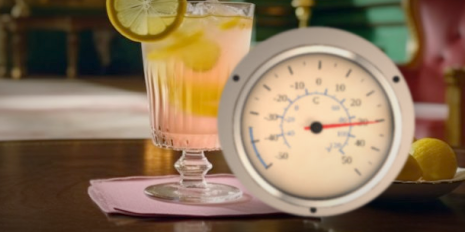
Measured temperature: 30 °C
